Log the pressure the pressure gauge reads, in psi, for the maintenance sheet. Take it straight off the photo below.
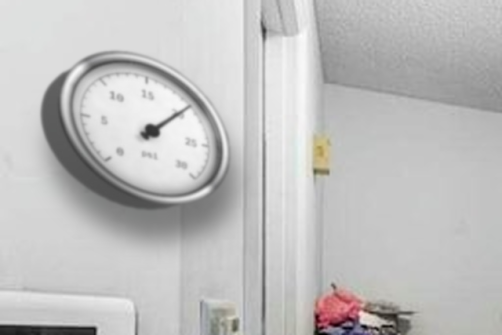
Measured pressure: 20 psi
